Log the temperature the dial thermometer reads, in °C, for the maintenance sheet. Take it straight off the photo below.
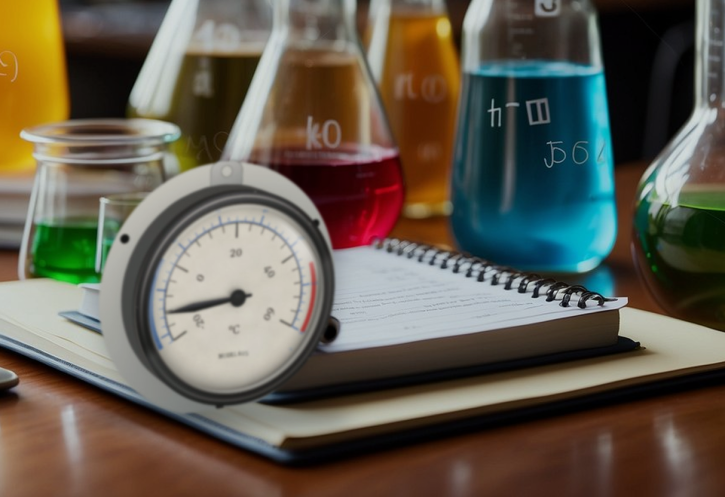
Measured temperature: -12 °C
